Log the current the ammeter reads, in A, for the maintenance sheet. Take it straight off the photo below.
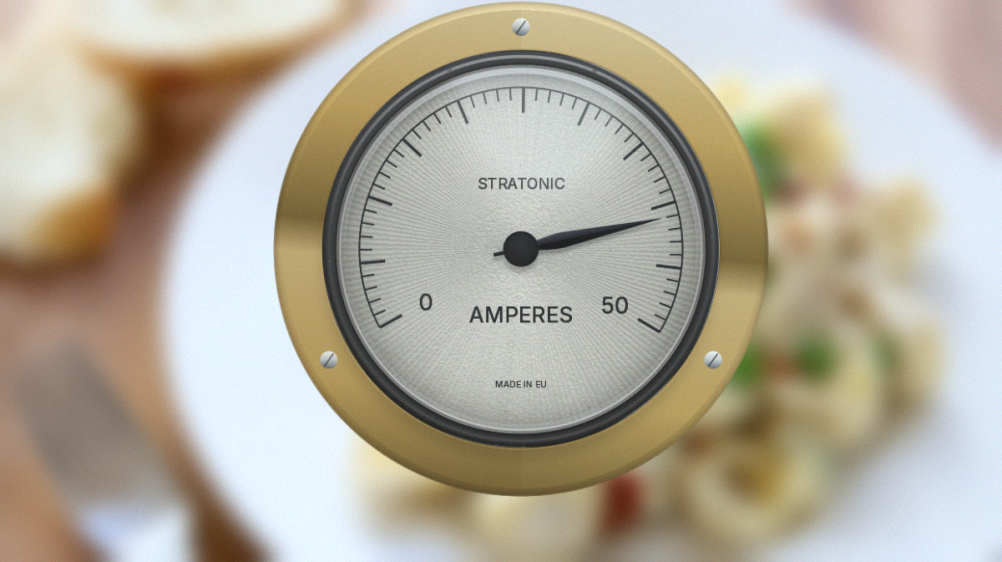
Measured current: 41 A
